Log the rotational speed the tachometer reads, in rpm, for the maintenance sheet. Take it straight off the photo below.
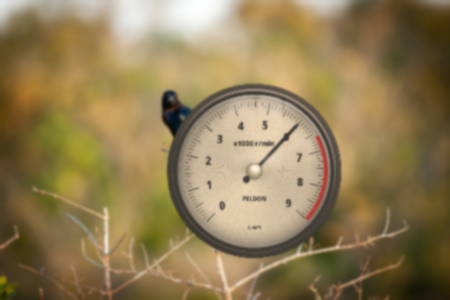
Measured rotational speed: 6000 rpm
